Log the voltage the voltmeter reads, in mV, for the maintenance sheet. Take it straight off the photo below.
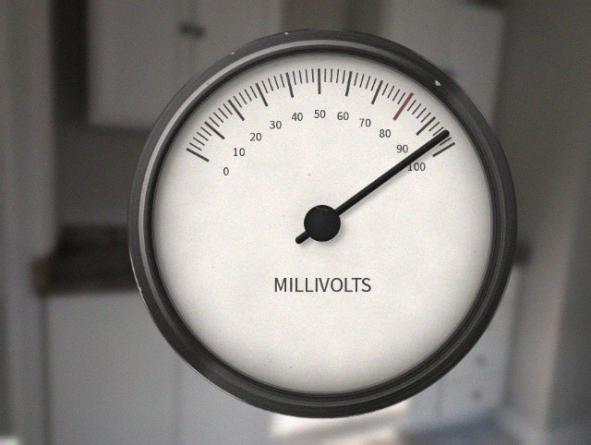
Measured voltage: 96 mV
